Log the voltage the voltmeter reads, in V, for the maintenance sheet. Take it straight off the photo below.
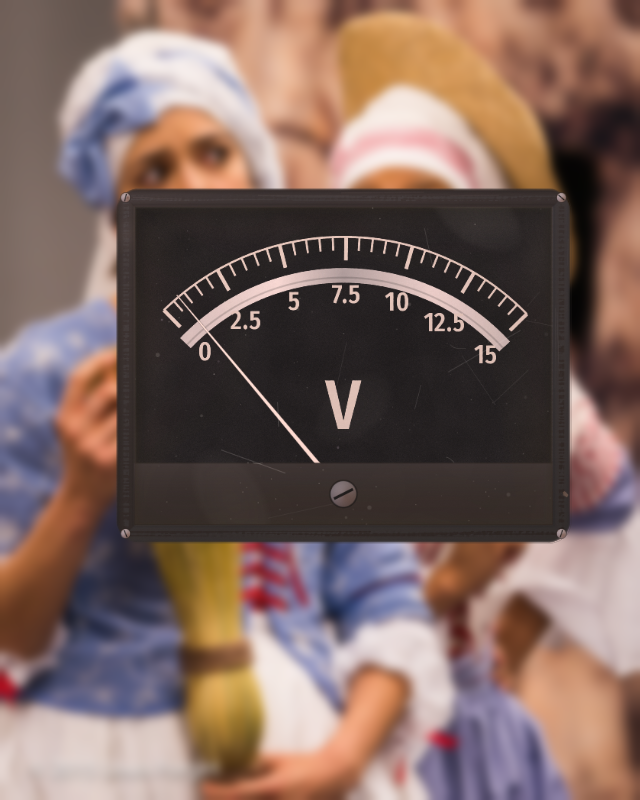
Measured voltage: 0.75 V
